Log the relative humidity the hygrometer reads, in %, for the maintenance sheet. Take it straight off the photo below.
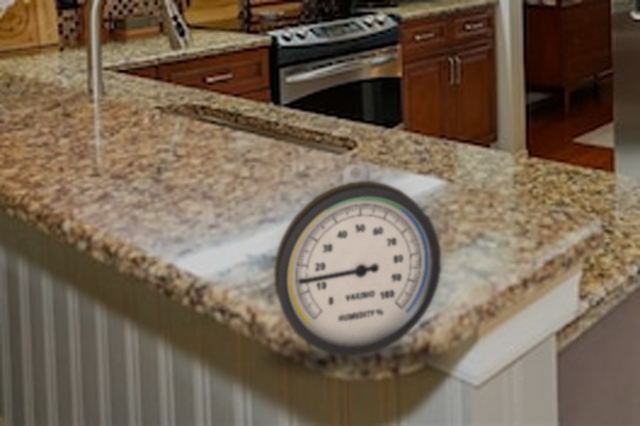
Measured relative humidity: 15 %
